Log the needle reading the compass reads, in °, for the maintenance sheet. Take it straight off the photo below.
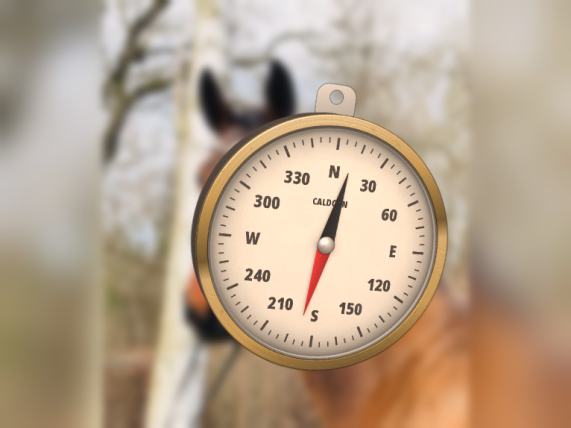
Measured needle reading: 190 °
